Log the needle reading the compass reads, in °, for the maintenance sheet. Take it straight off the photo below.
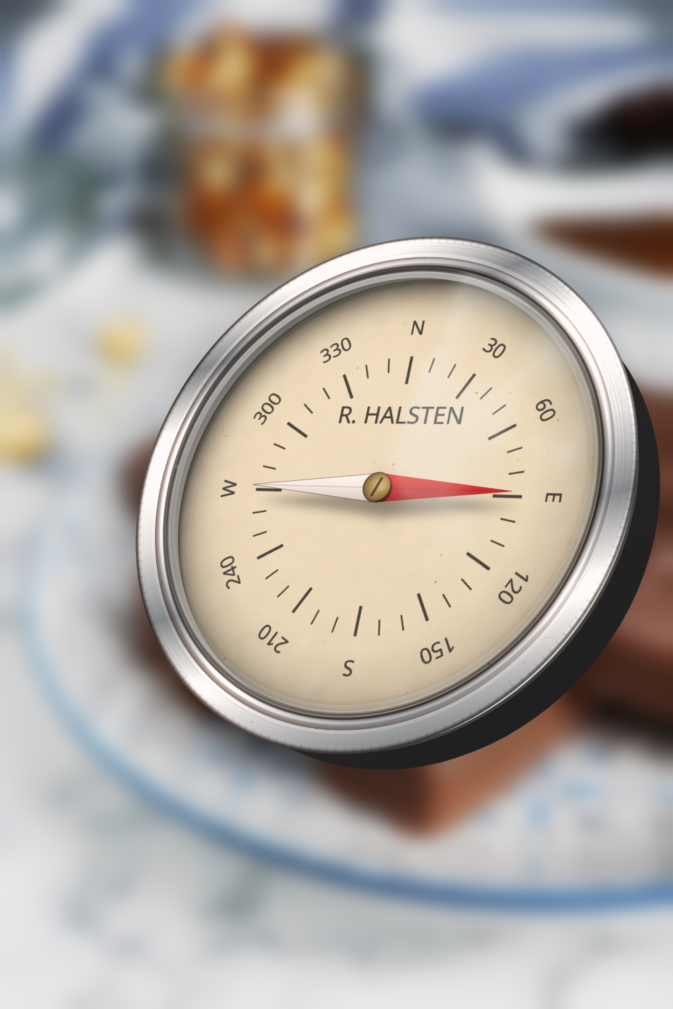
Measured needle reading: 90 °
